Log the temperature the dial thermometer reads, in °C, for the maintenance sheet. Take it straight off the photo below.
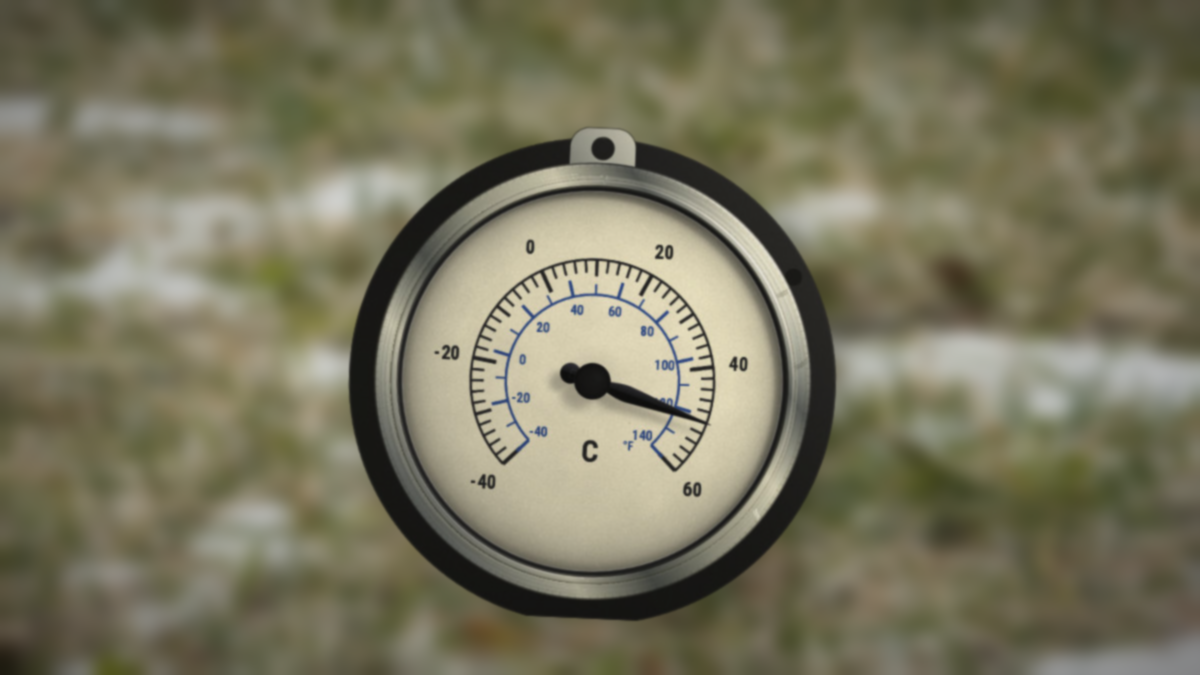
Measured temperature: 50 °C
